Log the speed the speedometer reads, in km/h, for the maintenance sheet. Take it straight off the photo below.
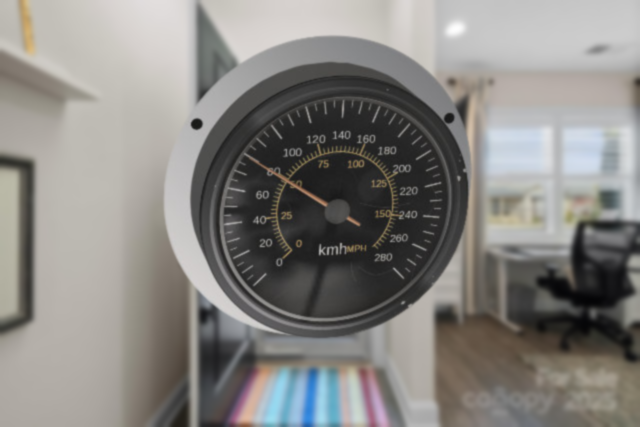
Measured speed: 80 km/h
